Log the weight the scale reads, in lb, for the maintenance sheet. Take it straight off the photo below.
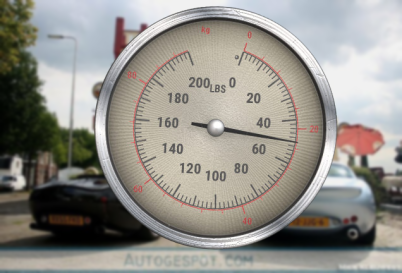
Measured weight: 50 lb
